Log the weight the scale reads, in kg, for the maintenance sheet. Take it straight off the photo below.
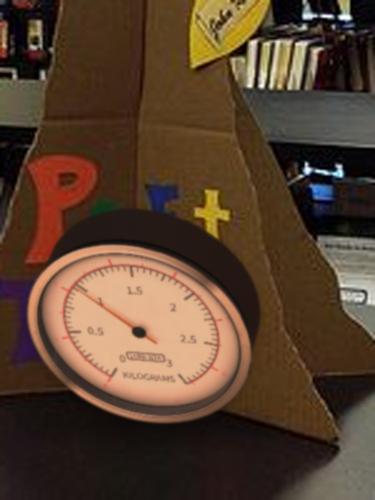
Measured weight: 1 kg
